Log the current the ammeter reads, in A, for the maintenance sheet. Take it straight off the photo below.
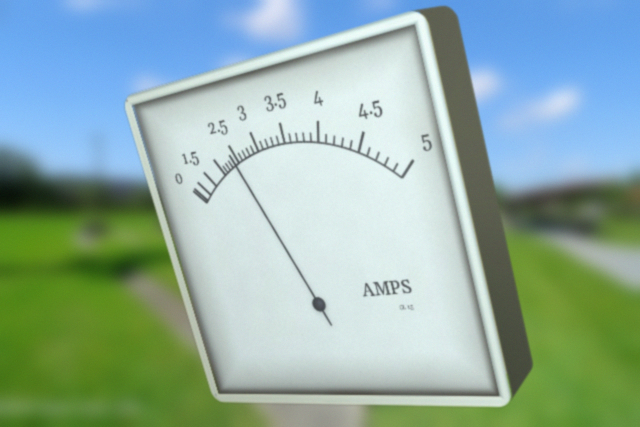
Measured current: 2.5 A
